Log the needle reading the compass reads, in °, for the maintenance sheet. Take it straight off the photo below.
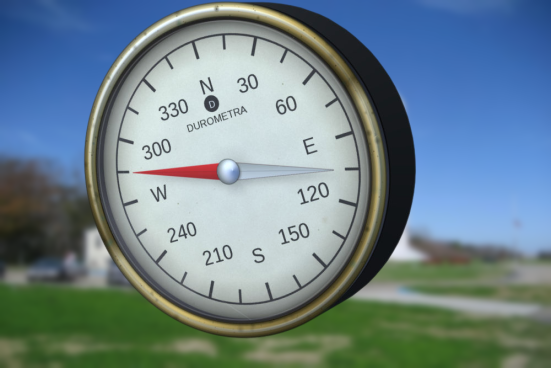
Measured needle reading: 285 °
